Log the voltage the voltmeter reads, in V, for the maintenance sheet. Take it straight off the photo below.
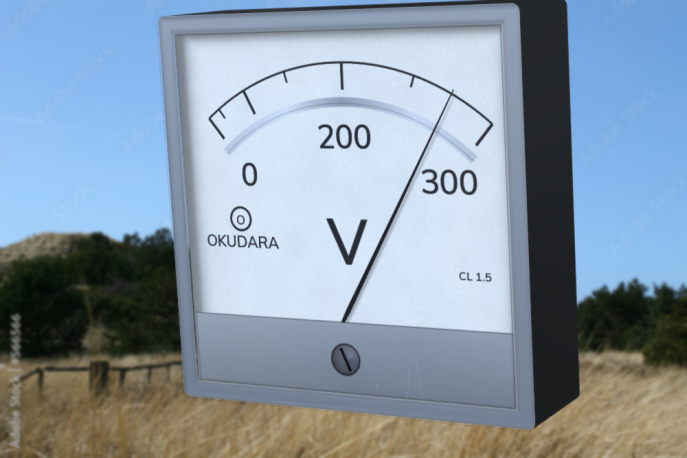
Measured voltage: 275 V
